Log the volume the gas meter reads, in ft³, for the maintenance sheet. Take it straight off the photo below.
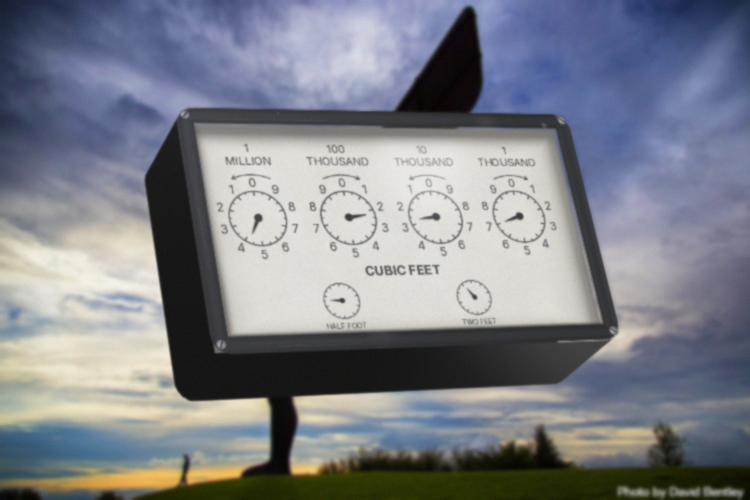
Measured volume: 422700 ft³
